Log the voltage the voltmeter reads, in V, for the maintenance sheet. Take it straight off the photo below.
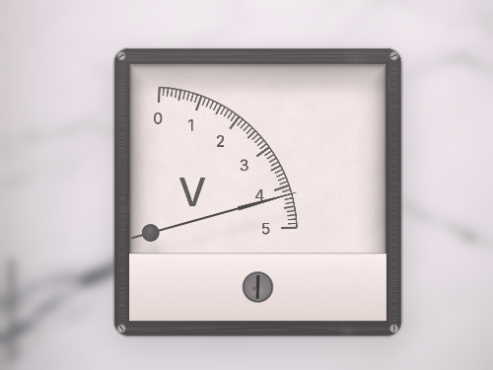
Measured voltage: 4.2 V
